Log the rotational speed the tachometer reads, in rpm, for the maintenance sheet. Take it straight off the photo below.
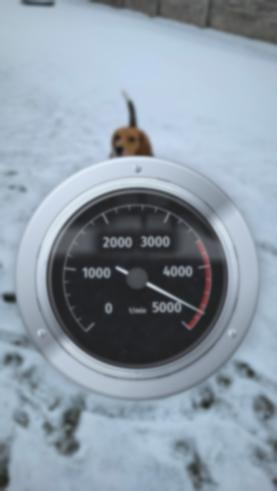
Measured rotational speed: 4700 rpm
